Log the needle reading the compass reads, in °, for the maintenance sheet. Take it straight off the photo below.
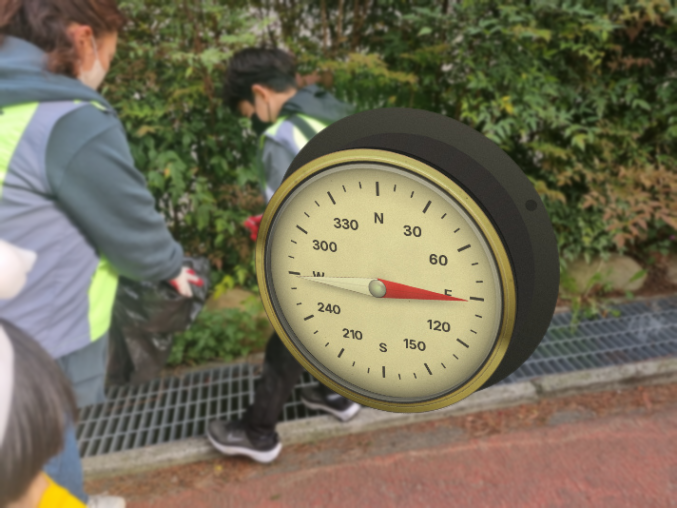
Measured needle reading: 90 °
